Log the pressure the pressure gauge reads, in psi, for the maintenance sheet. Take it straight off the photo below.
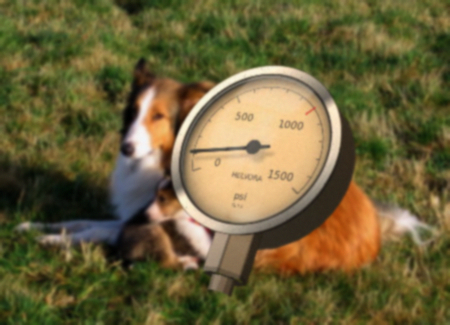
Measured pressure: 100 psi
